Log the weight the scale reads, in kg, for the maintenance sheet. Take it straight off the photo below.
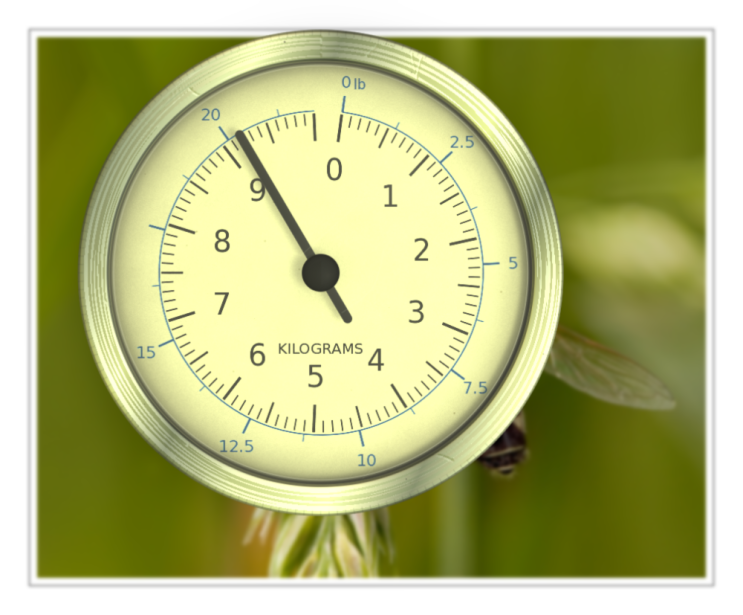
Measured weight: 9.2 kg
